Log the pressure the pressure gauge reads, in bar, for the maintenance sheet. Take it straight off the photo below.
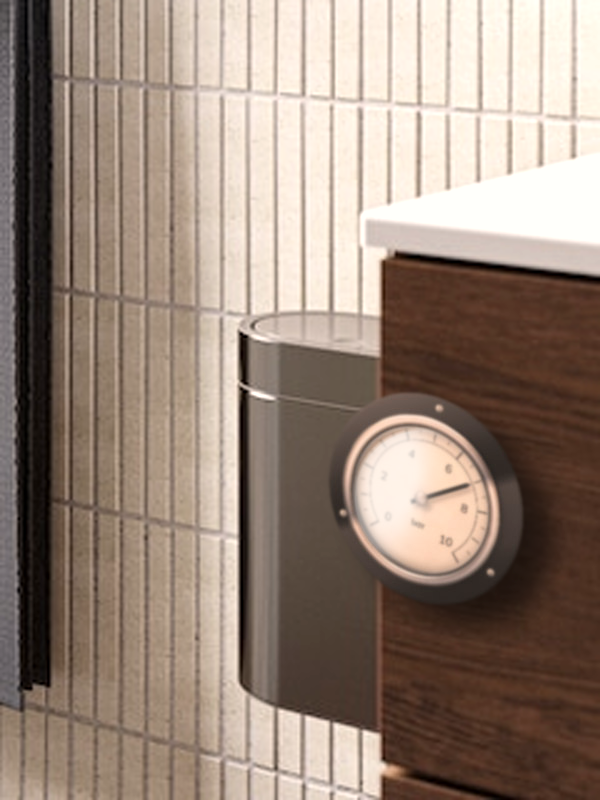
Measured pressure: 7 bar
